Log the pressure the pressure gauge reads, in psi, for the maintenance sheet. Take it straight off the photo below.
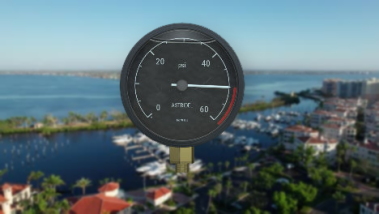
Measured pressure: 50 psi
